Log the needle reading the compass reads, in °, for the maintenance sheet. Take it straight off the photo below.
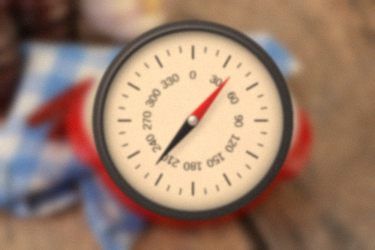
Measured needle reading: 40 °
